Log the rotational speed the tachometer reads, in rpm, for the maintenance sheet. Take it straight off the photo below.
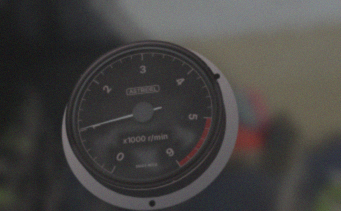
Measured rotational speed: 1000 rpm
